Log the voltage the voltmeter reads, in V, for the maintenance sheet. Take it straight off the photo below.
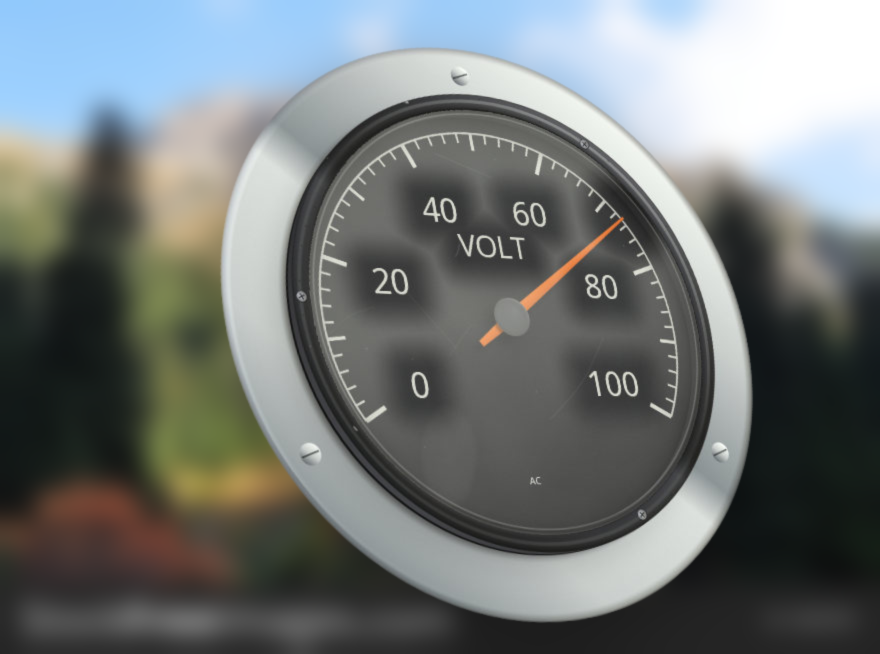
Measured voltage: 73 V
